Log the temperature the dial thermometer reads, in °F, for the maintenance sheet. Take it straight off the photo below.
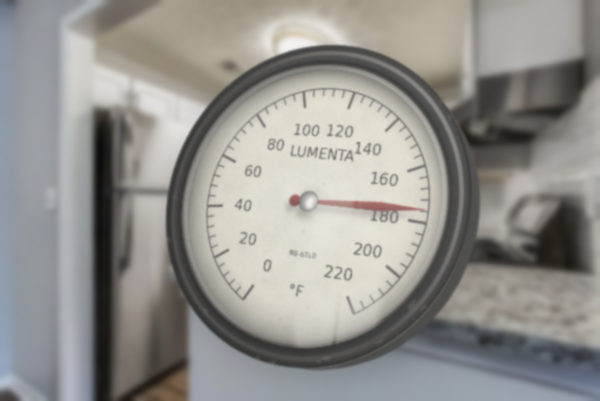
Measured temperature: 176 °F
